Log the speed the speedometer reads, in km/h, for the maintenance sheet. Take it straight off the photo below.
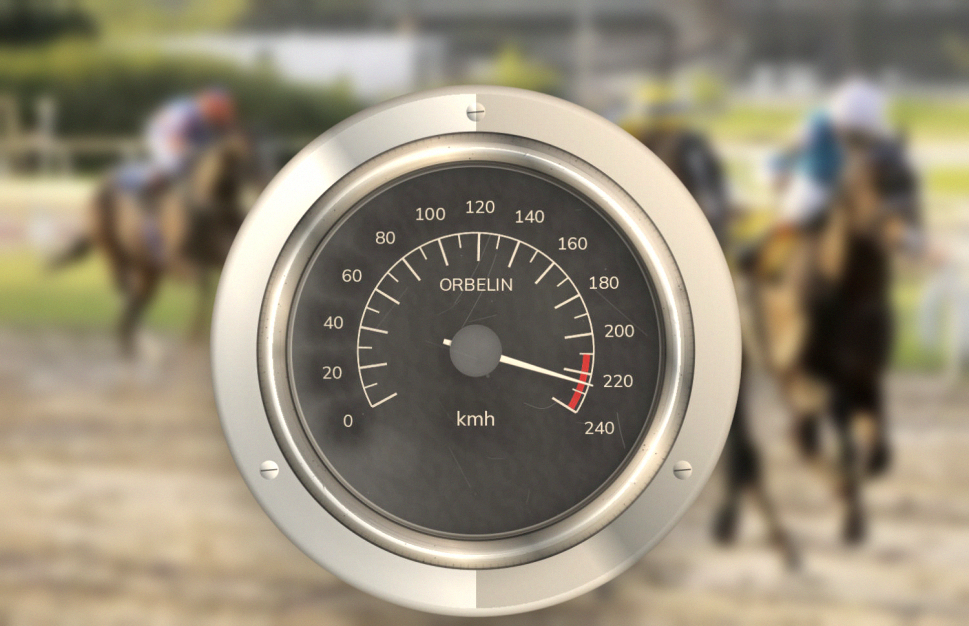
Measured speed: 225 km/h
